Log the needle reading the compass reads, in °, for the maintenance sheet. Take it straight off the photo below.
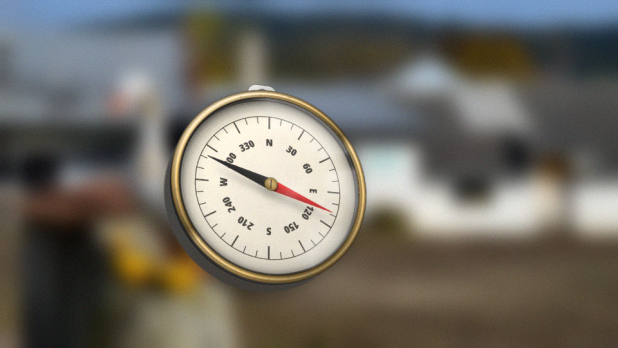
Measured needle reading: 110 °
